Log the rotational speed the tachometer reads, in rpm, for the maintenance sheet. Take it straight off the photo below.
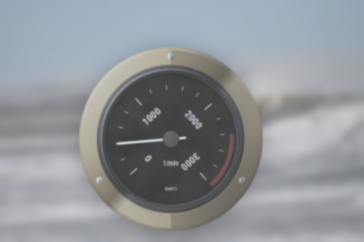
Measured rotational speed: 400 rpm
